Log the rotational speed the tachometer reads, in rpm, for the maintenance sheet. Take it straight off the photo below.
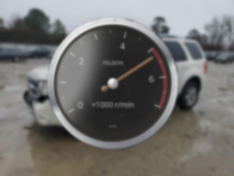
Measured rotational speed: 5250 rpm
